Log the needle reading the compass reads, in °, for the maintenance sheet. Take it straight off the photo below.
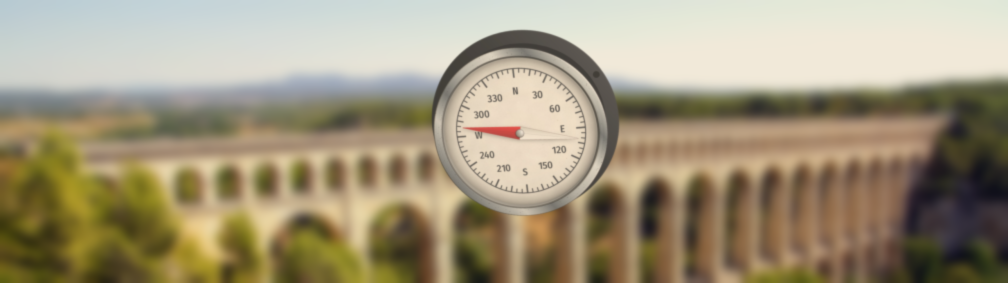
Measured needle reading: 280 °
